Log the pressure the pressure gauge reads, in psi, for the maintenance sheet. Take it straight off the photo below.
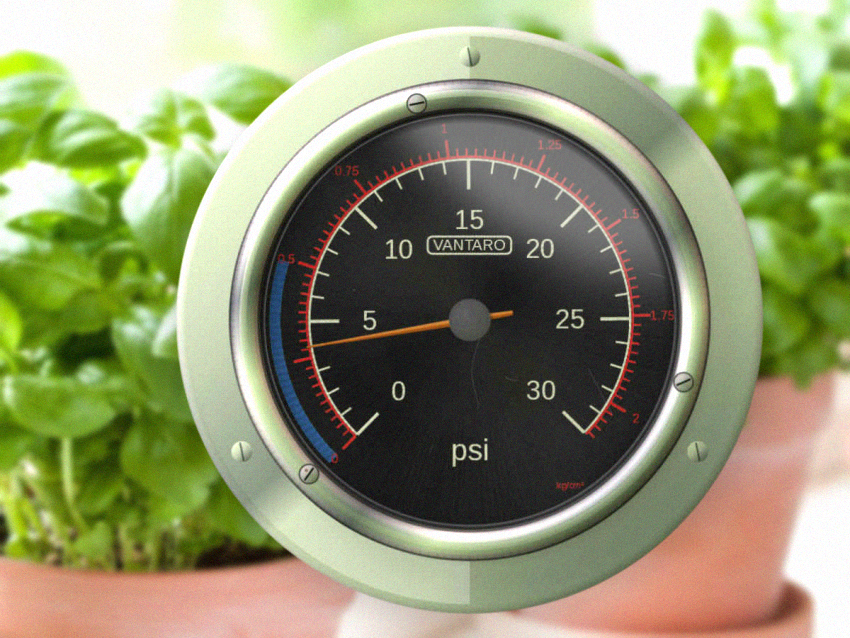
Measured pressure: 4 psi
